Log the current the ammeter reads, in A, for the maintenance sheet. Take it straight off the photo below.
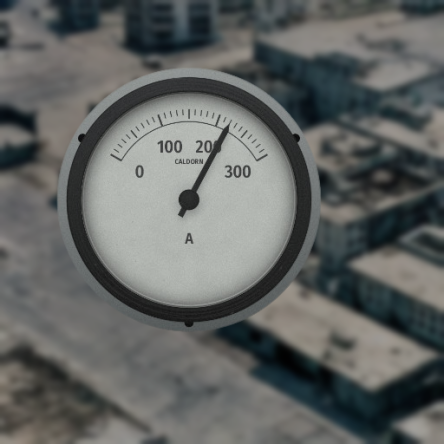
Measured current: 220 A
